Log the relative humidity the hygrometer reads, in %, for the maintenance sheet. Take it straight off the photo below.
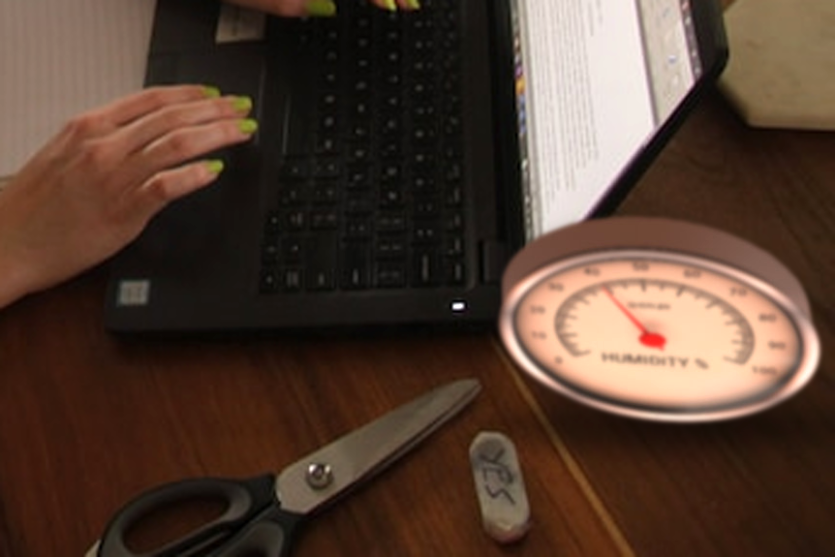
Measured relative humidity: 40 %
